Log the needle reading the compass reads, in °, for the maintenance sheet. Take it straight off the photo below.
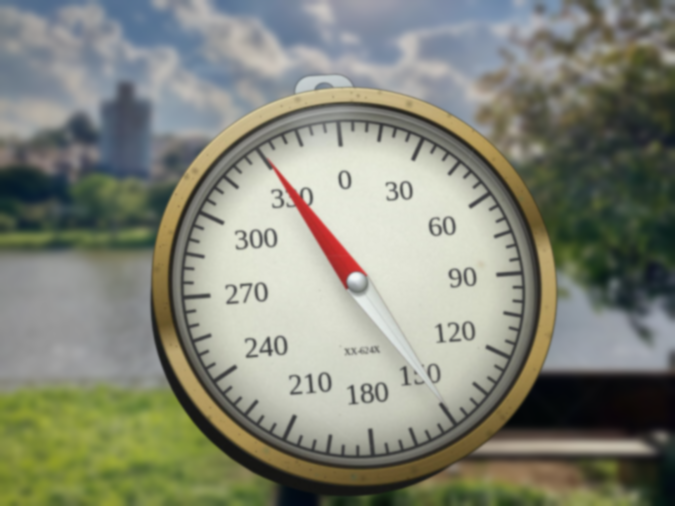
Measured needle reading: 330 °
